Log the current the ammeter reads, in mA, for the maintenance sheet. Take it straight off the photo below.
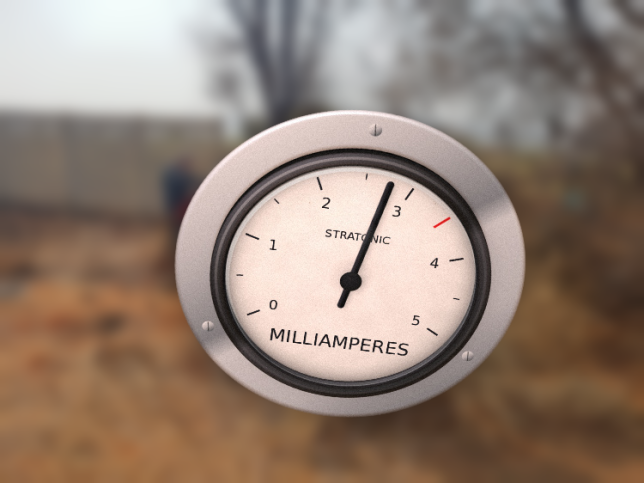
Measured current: 2.75 mA
